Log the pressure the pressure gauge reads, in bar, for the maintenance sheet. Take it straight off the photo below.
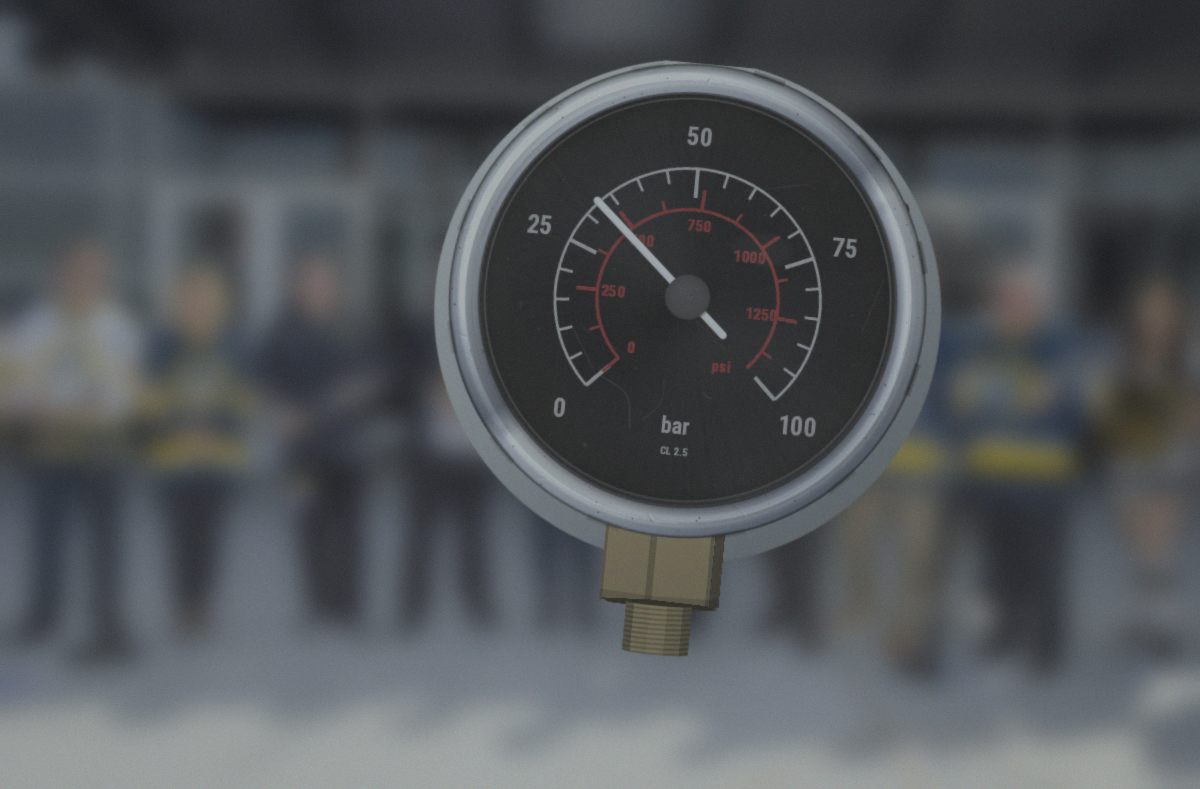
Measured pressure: 32.5 bar
